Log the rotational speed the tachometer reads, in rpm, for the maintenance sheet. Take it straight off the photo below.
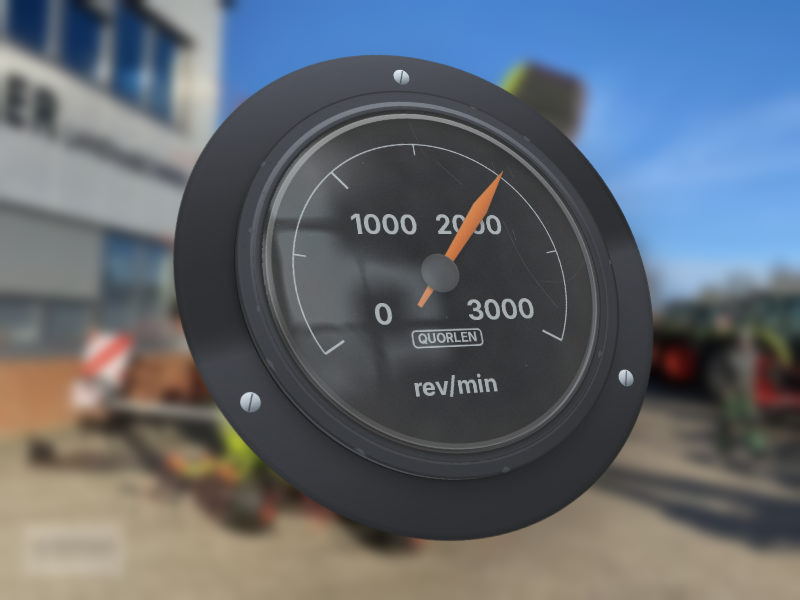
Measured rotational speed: 2000 rpm
